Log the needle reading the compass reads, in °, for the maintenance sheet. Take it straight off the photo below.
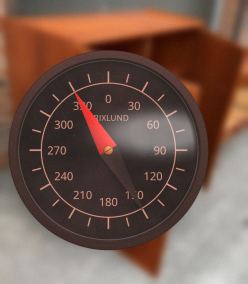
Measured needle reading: 330 °
